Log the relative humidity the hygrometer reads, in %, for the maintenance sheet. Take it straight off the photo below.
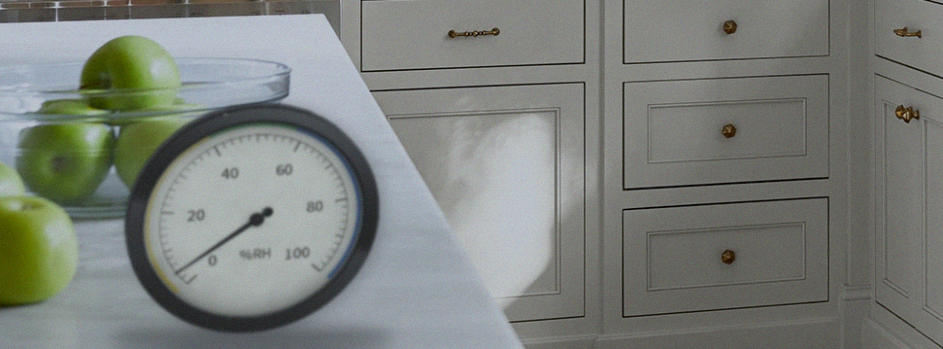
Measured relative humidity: 4 %
